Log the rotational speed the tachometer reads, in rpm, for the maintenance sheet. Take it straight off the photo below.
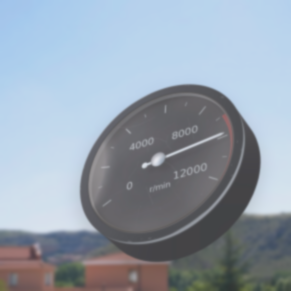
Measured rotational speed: 10000 rpm
